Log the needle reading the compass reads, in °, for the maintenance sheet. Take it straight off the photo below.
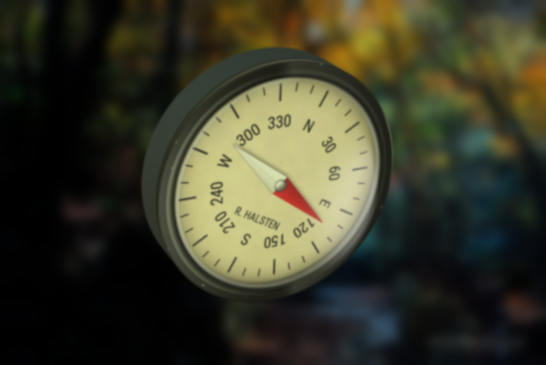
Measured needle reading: 105 °
